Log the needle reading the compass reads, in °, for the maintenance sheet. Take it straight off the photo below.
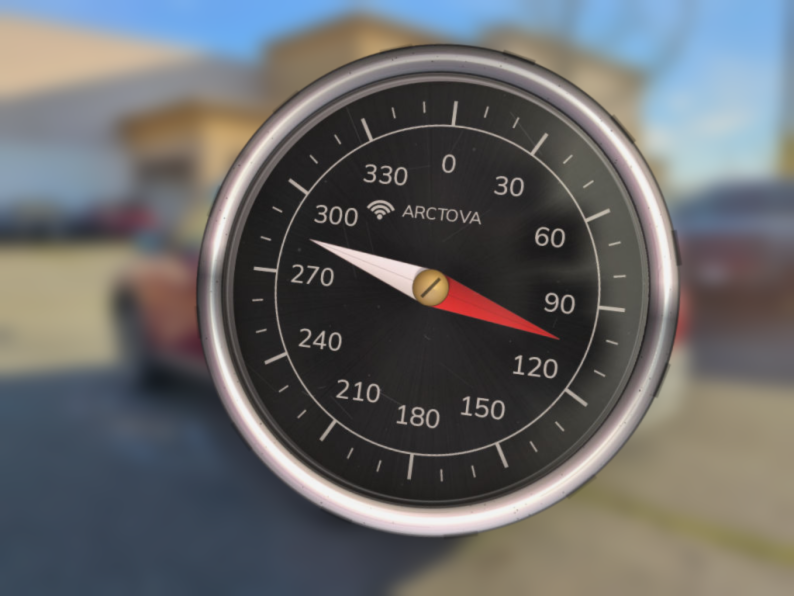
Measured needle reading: 105 °
